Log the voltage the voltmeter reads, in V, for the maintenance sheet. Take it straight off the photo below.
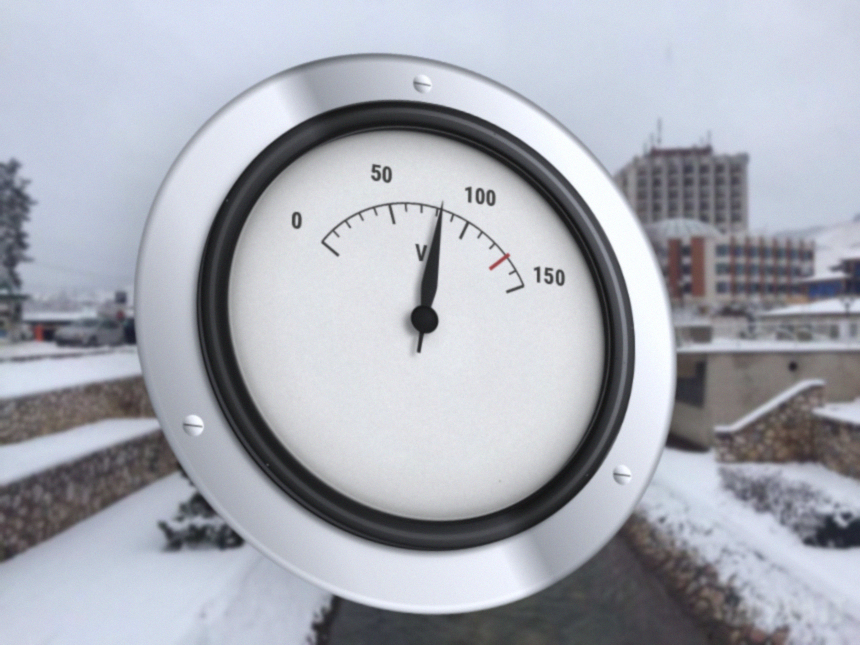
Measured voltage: 80 V
